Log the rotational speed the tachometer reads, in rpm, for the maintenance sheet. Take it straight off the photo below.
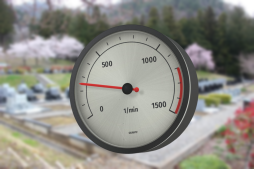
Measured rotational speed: 250 rpm
